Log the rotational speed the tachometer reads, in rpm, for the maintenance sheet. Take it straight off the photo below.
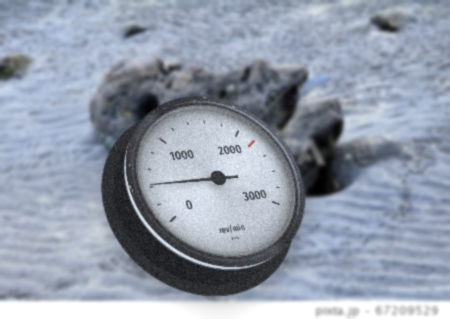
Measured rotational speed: 400 rpm
